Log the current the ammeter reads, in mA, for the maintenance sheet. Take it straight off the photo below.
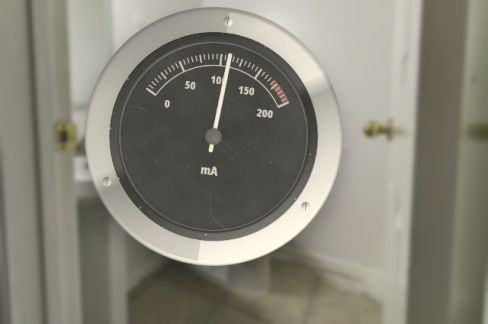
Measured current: 110 mA
